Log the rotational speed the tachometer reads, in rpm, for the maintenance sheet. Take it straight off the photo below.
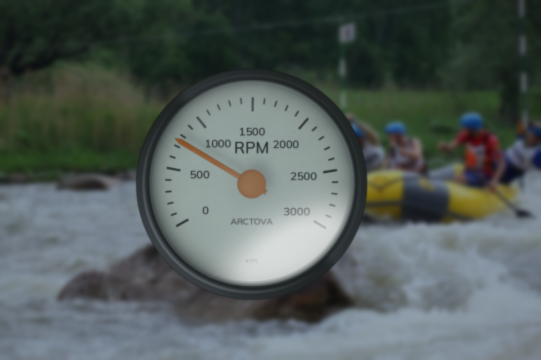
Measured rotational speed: 750 rpm
